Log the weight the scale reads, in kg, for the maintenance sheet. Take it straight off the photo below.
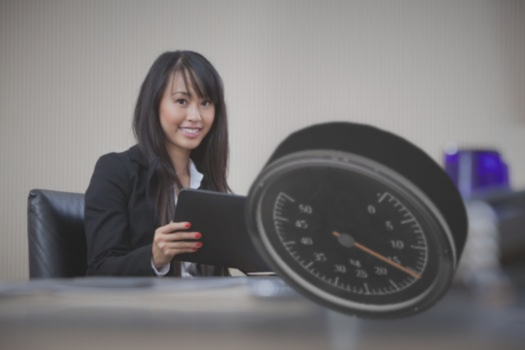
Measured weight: 15 kg
